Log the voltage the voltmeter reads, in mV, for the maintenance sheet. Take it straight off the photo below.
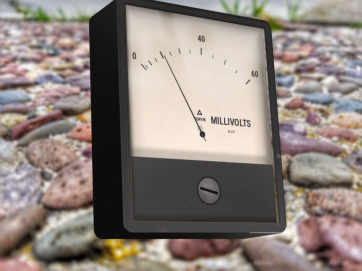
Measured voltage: 20 mV
